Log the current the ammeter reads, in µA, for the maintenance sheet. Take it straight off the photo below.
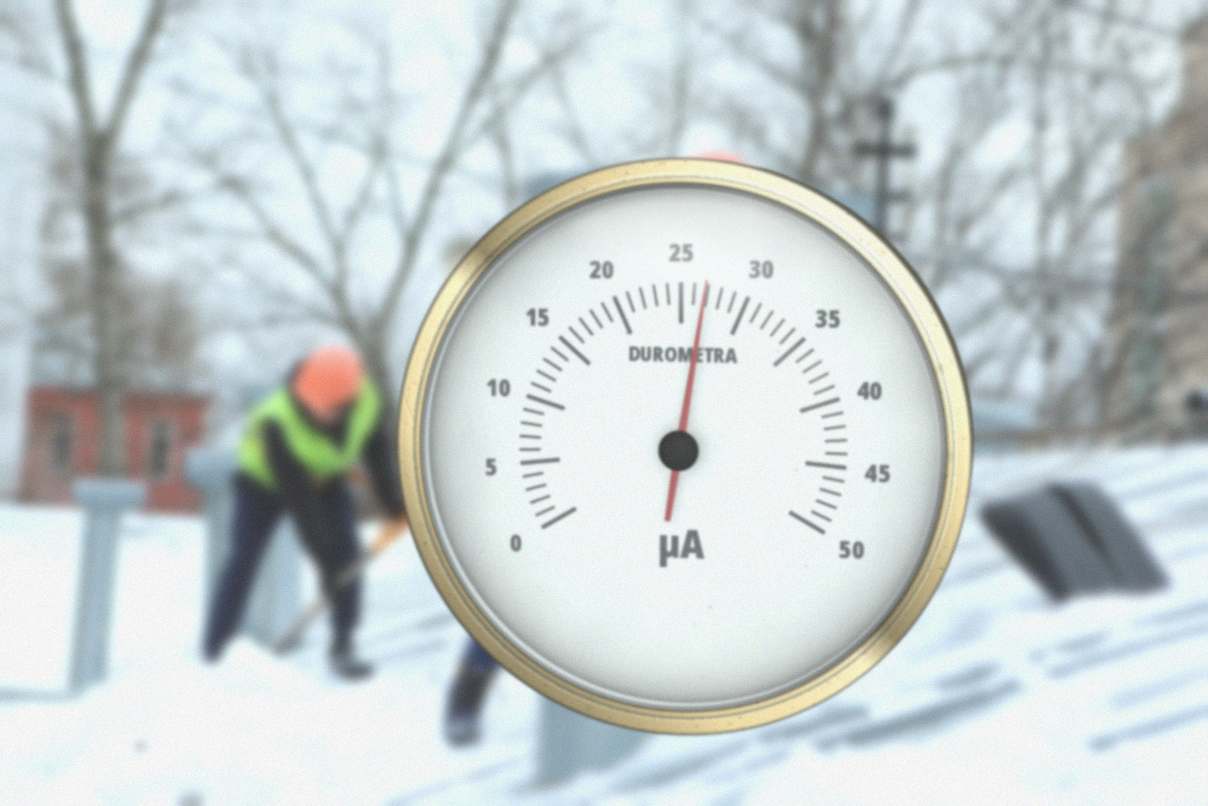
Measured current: 27 µA
